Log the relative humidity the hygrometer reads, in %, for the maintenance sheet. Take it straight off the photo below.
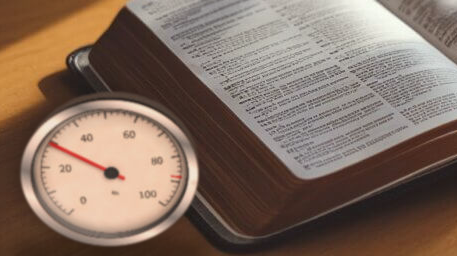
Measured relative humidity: 30 %
